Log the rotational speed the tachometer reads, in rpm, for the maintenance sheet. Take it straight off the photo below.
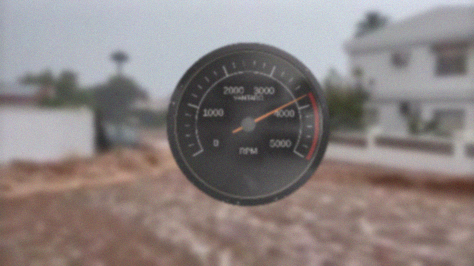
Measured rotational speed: 3800 rpm
